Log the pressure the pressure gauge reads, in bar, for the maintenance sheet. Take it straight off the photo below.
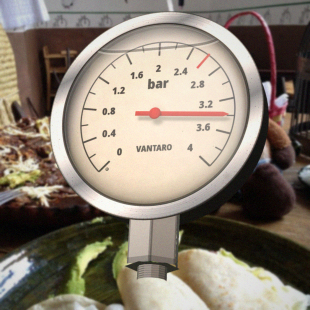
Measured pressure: 3.4 bar
